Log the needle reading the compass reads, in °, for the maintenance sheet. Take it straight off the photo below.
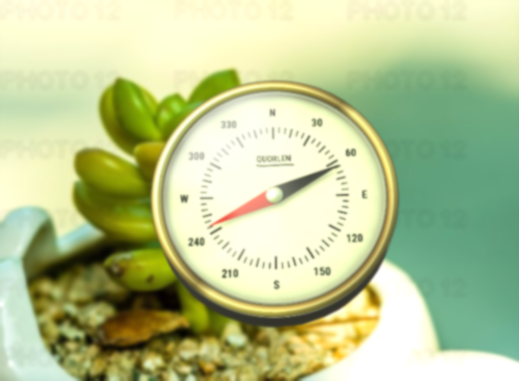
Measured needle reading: 245 °
